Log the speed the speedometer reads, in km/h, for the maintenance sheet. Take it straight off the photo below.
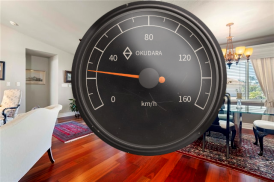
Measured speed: 25 km/h
